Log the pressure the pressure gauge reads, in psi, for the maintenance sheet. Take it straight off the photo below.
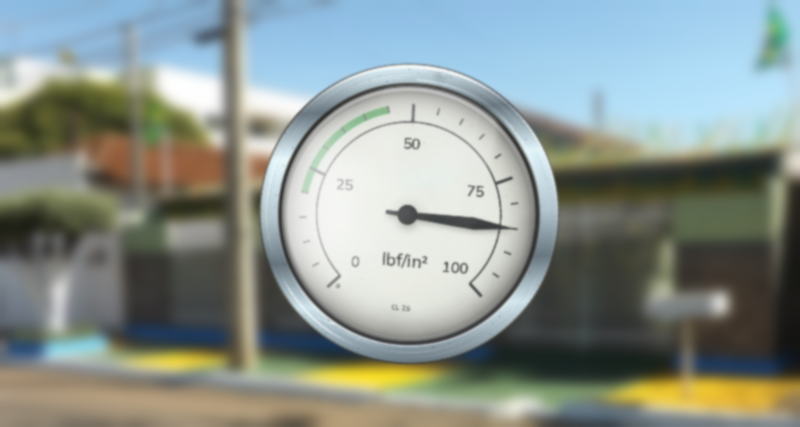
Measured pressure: 85 psi
